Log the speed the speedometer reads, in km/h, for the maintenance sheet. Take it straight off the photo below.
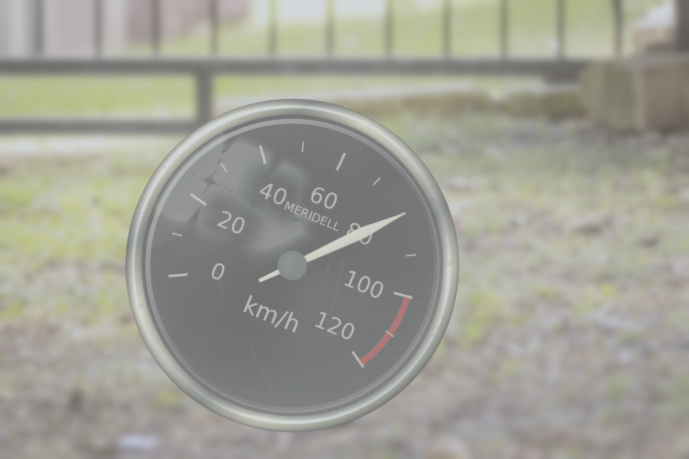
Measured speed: 80 km/h
